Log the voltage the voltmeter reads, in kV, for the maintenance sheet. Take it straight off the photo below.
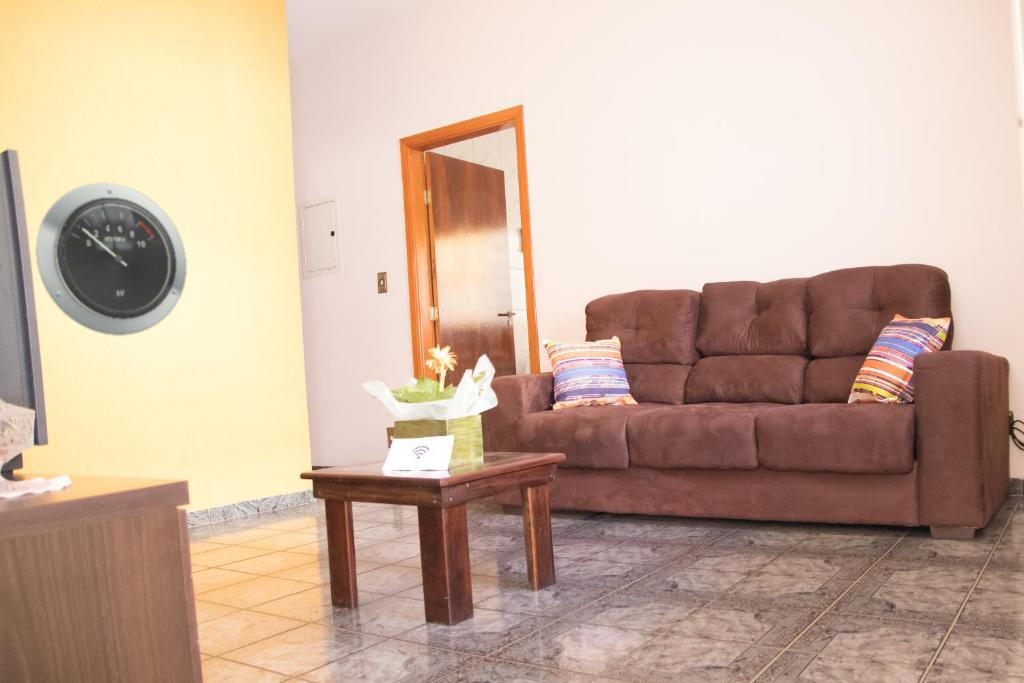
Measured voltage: 1 kV
